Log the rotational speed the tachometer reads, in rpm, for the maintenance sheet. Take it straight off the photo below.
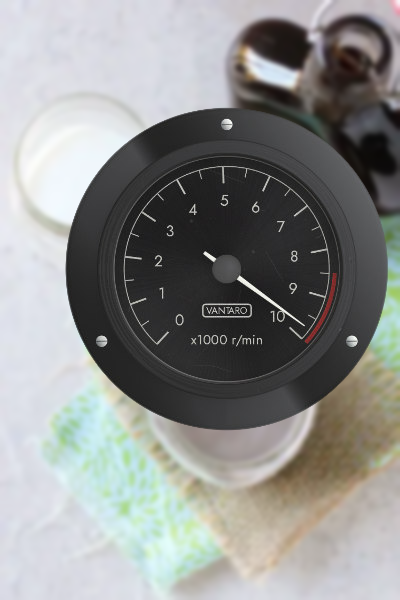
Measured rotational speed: 9750 rpm
